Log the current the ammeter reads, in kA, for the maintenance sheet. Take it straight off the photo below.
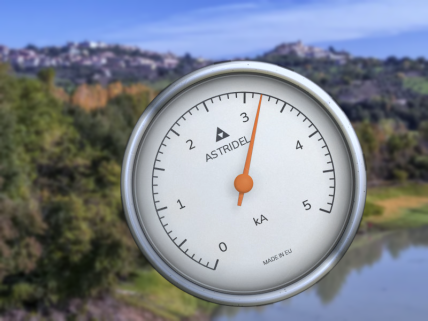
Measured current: 3.2 kA
